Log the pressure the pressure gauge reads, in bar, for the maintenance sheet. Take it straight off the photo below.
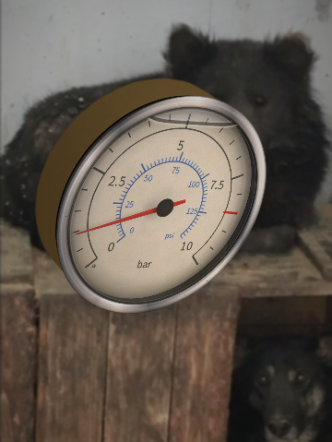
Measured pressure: 1 bar
